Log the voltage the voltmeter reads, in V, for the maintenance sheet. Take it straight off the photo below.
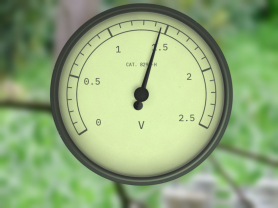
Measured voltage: 1.45 V
